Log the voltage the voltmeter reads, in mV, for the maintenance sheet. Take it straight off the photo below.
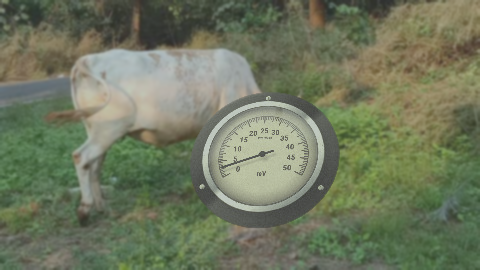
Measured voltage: 2.5 mV
